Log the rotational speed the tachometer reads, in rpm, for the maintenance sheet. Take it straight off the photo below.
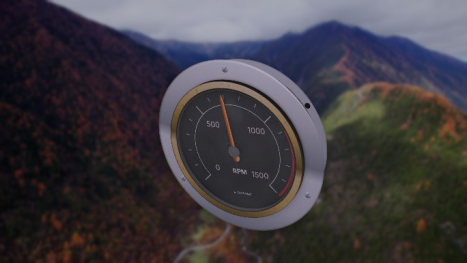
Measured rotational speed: 700 rpm
